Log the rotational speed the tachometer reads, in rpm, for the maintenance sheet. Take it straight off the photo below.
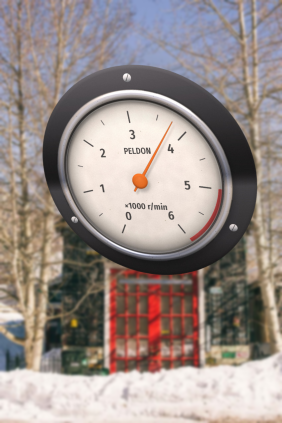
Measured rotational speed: 3750 rpm
